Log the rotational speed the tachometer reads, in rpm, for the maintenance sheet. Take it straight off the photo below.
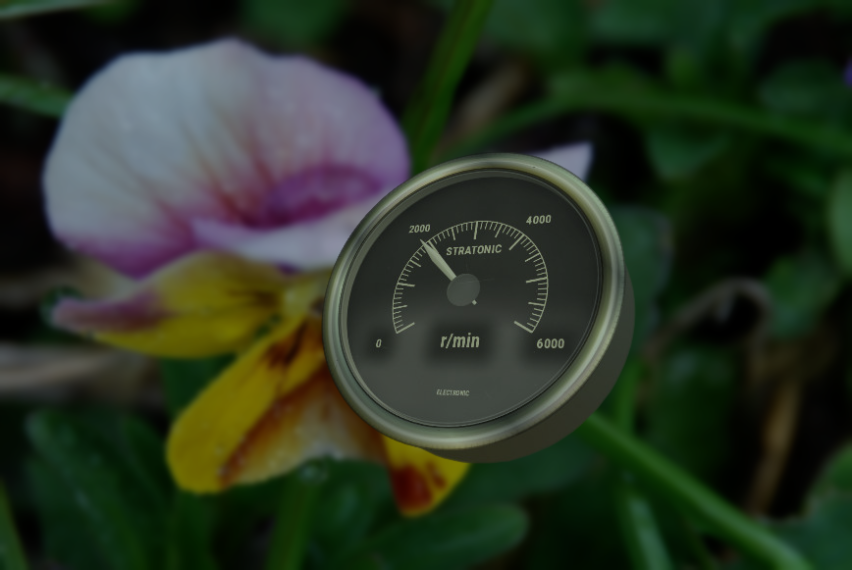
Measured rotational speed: 1900 rpm
